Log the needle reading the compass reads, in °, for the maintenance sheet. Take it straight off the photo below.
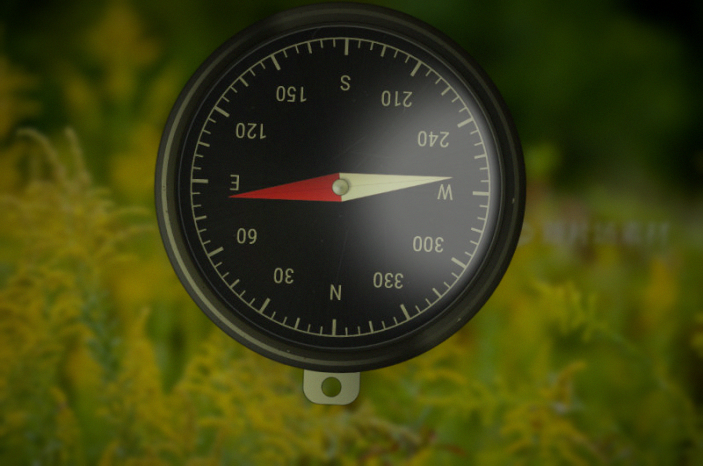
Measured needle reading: 82.5 °
